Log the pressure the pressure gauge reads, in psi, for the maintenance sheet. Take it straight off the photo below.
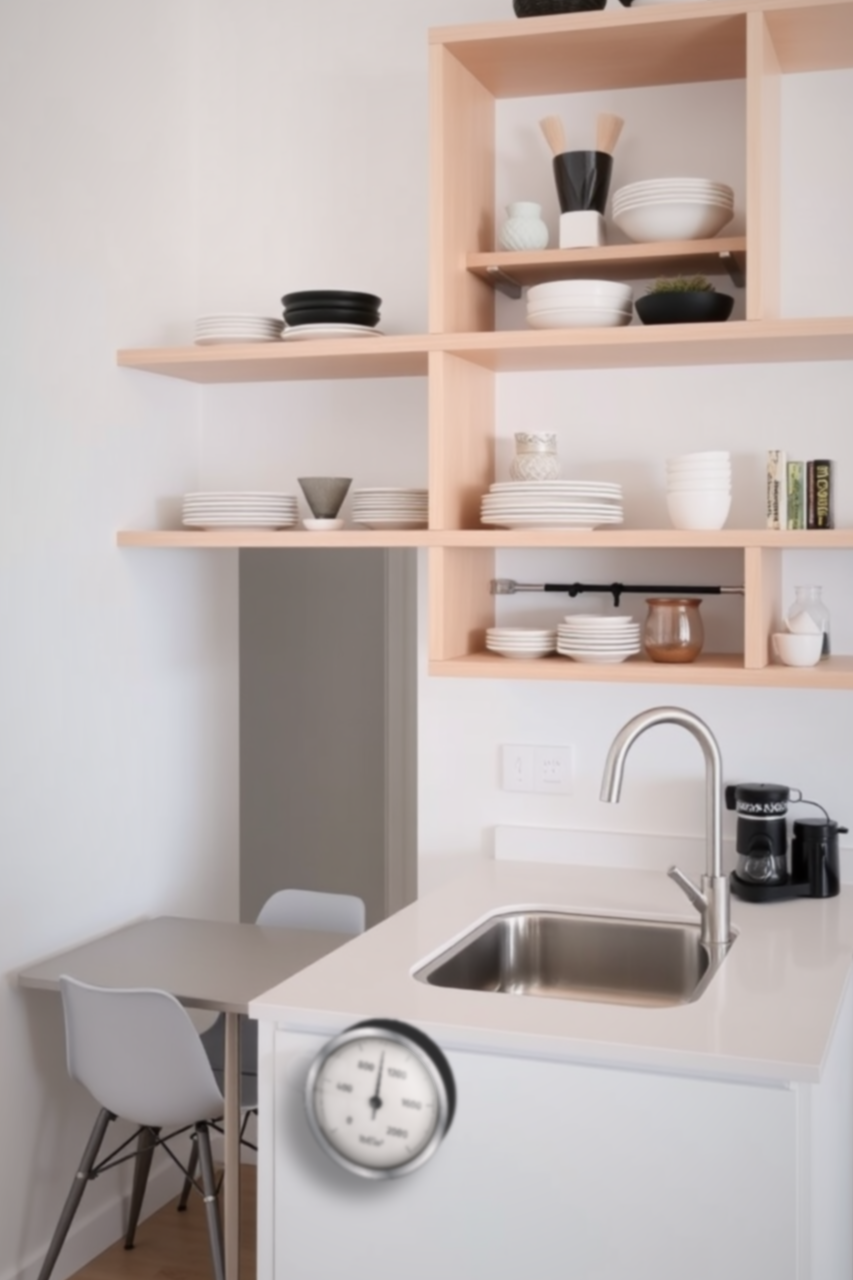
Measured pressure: 1000 psi
